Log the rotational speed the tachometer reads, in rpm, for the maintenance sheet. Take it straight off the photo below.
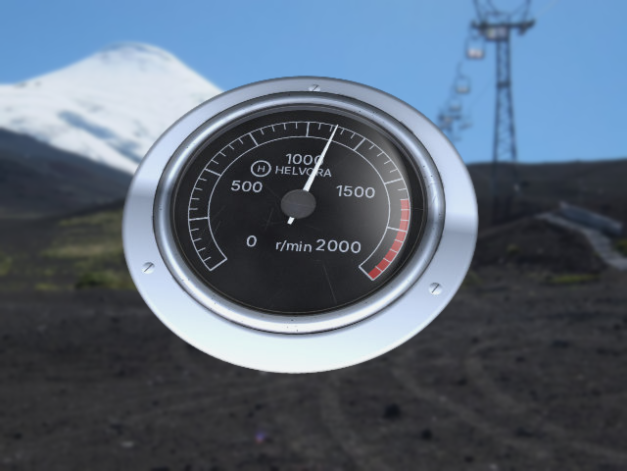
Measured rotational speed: 1125 rpm
